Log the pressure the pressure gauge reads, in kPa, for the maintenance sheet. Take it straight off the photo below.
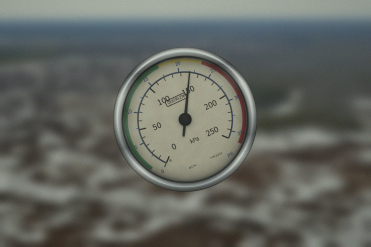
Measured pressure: 150 kPa
